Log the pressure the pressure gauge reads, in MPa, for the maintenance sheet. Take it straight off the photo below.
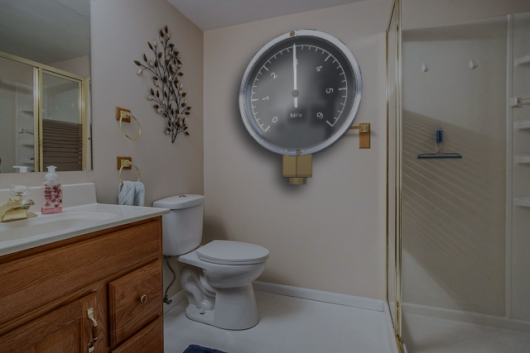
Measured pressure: 3 MPa
